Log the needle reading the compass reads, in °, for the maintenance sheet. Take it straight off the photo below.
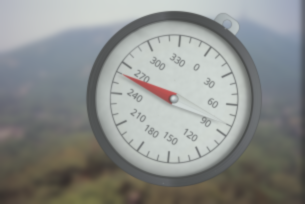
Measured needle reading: 260 °
